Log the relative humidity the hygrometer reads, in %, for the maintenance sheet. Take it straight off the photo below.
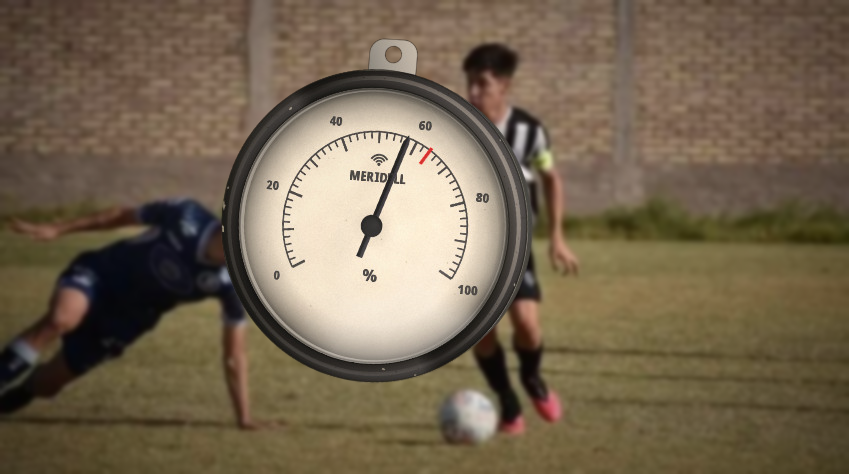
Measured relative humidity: 58 %
